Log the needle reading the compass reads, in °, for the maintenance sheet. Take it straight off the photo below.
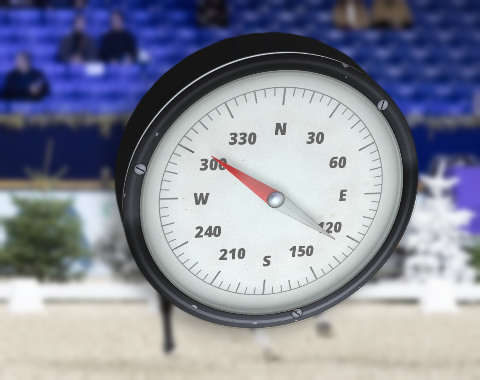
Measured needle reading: 305 °
